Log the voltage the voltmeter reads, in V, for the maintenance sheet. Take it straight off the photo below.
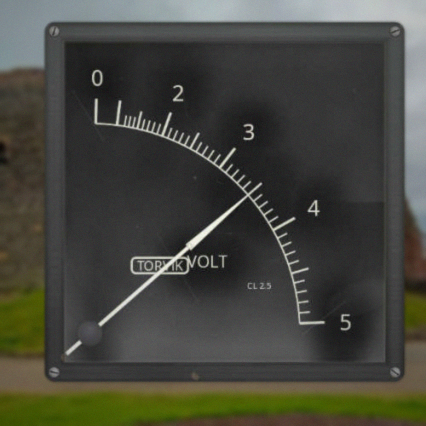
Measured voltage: 3.5 V
